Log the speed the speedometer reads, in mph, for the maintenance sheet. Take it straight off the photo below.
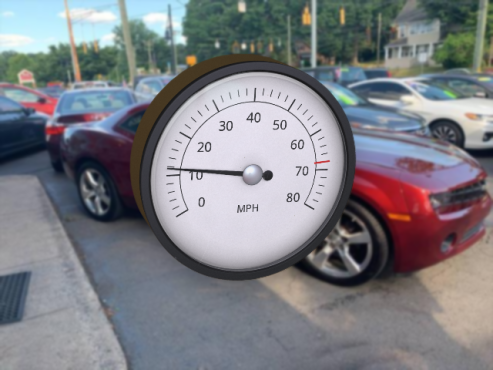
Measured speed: 12 mph
